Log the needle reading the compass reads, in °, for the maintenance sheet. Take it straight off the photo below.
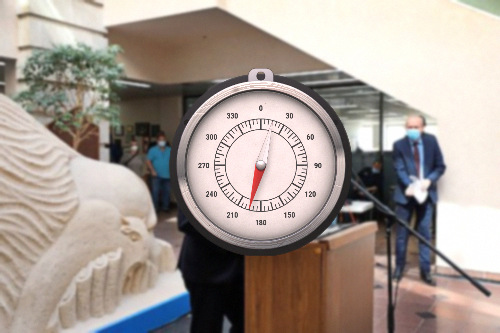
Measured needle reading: 195 °
